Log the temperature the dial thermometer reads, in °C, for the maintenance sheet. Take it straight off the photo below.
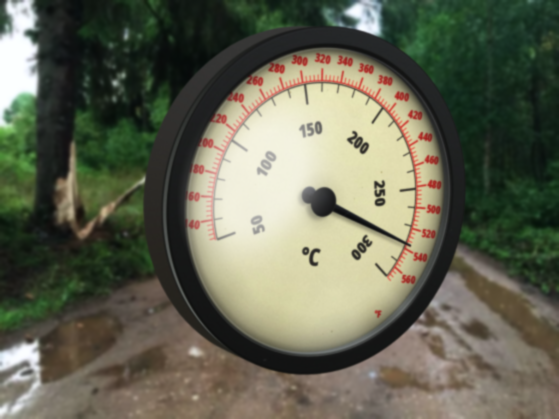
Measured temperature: 280 °C
